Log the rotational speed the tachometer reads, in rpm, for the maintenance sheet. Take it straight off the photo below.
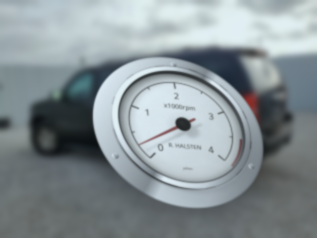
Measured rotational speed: 250 rpm
